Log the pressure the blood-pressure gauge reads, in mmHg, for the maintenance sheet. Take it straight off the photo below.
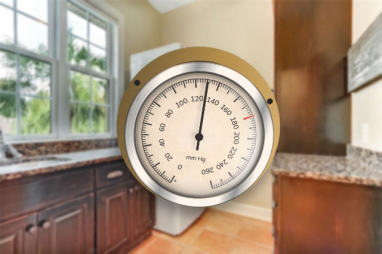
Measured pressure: 130 mmHg
